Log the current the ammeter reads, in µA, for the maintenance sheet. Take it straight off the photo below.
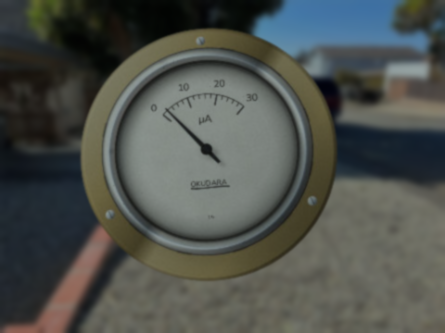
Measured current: 2 µA
